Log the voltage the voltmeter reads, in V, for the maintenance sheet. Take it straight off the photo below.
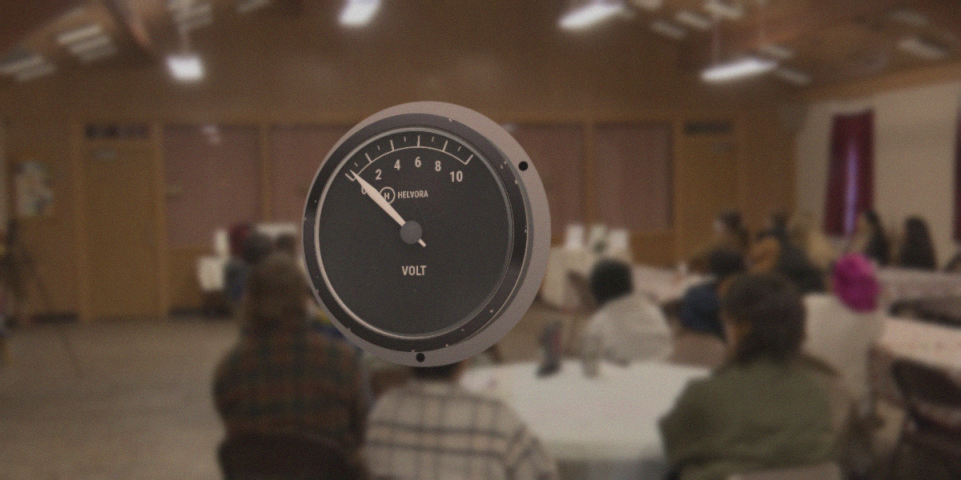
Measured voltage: 0.5 V
